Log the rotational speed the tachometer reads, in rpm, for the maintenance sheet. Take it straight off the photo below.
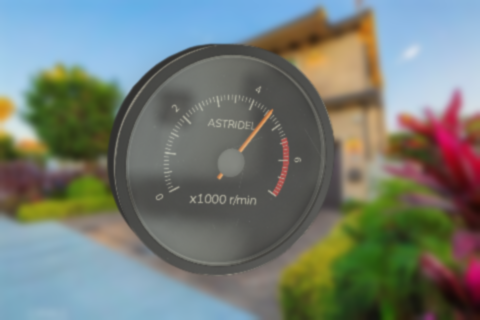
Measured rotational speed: 4500 rpm
